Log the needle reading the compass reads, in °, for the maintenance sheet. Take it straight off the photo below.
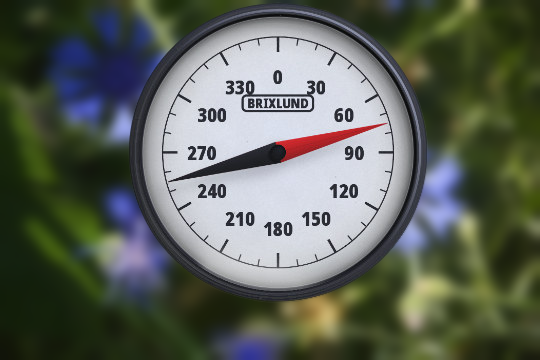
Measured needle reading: 75 °
